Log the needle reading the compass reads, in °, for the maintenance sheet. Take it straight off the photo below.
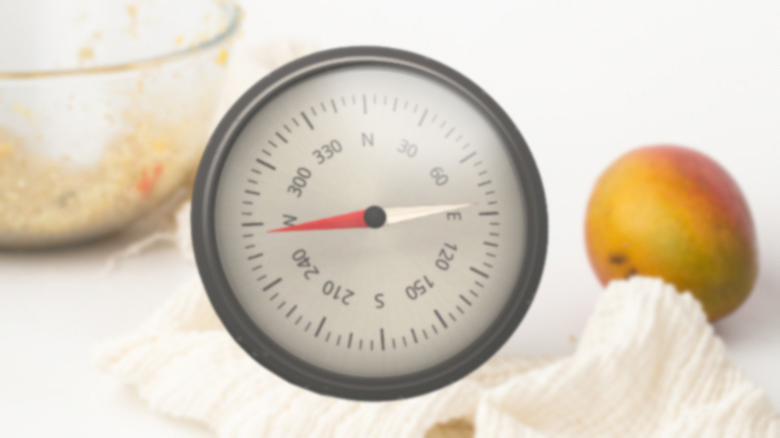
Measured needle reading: 265 °
